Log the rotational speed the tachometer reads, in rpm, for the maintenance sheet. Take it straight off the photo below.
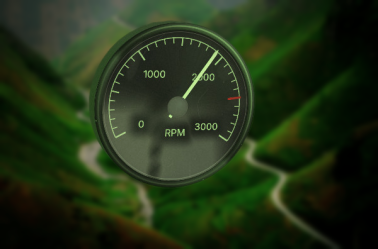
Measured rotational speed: 1900 rpm
